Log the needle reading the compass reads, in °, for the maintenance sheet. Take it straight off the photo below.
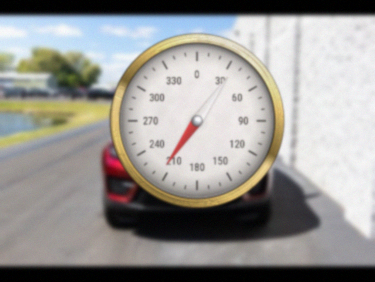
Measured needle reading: 215 °
